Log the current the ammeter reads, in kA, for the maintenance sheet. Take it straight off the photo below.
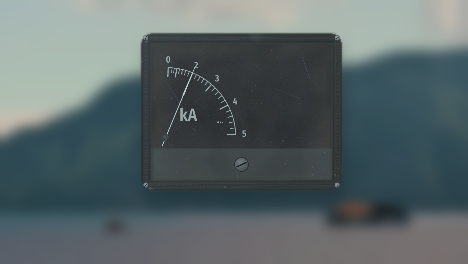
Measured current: 2 kA
